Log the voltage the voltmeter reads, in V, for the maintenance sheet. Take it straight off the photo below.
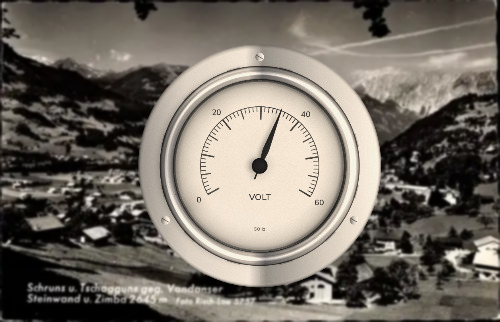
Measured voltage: 35 V
